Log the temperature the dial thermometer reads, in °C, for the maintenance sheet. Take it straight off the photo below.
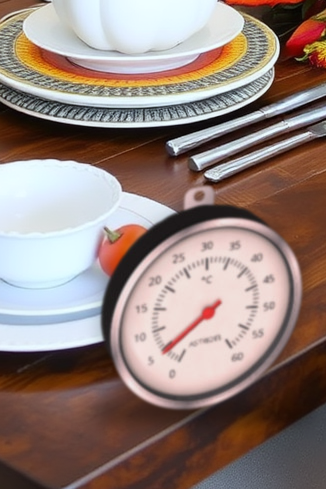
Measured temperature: 5 °C
